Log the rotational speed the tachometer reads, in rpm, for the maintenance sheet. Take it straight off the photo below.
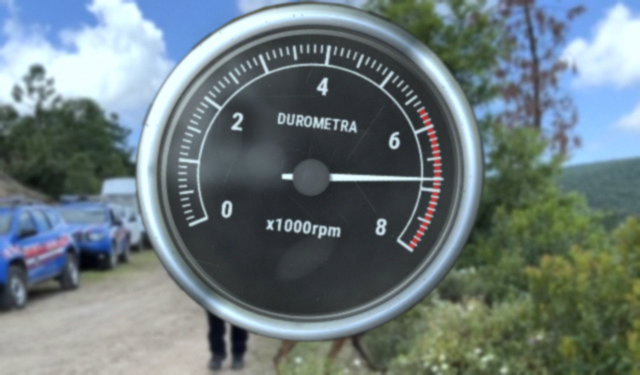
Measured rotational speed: 6800 rpm
